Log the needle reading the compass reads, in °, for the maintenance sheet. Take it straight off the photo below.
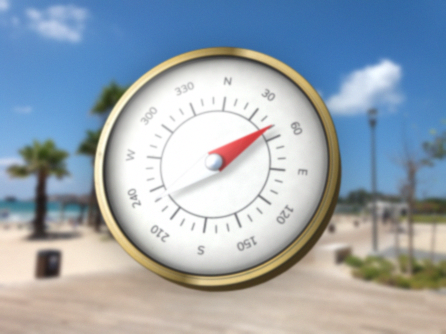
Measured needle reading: 50 °
